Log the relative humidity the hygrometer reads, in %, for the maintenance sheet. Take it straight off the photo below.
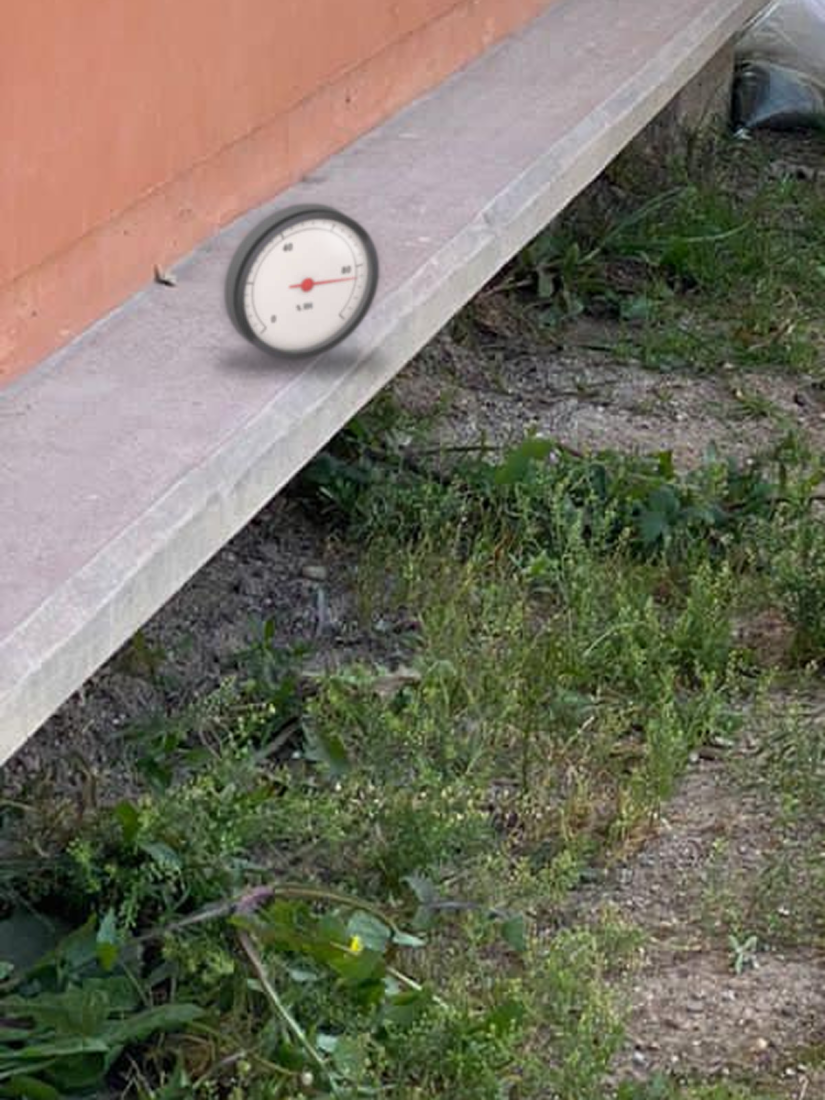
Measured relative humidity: 84 %
